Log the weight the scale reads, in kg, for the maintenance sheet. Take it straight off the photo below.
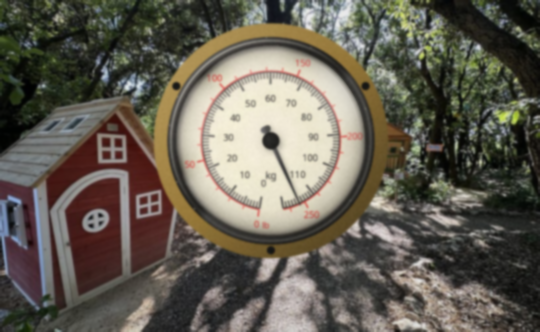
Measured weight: 115 kg
